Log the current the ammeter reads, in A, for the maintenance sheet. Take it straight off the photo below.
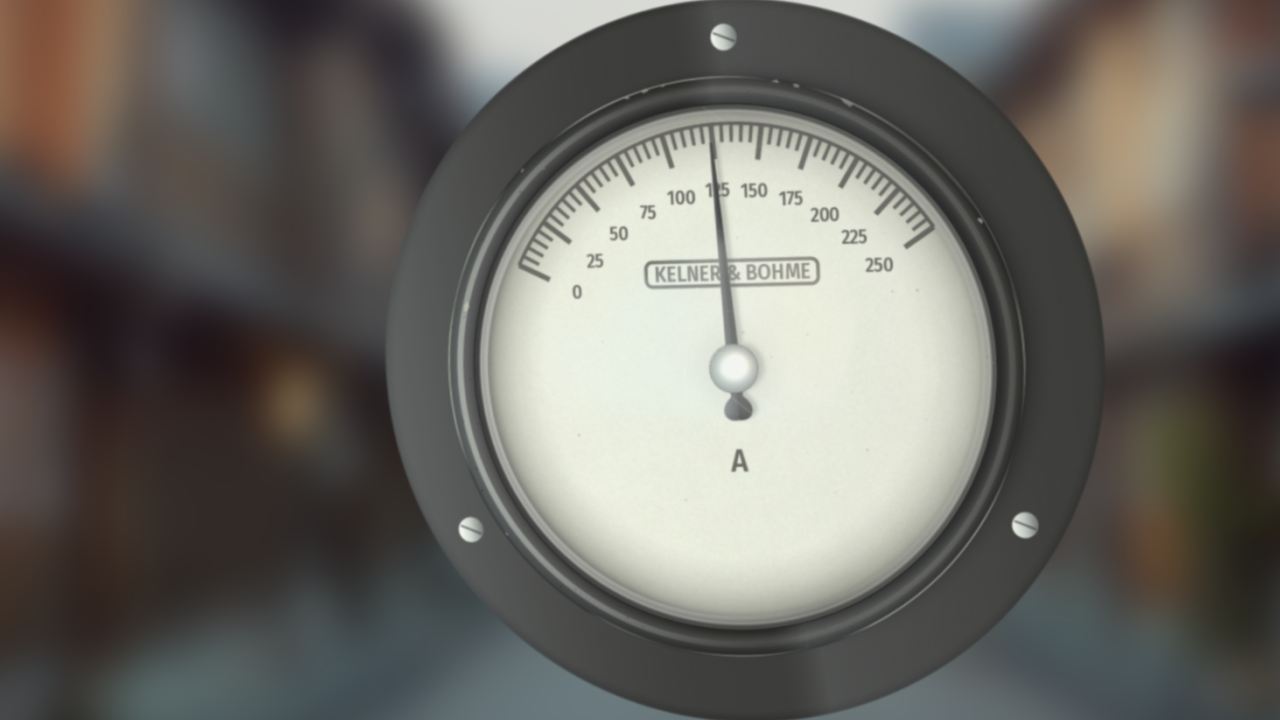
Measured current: 125 A
